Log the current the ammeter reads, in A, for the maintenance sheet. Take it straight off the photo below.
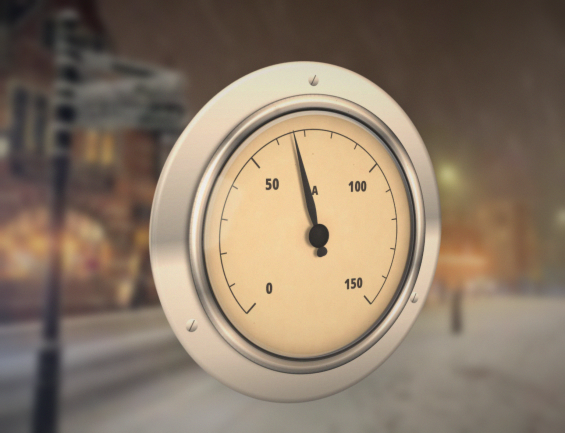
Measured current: 65 A
